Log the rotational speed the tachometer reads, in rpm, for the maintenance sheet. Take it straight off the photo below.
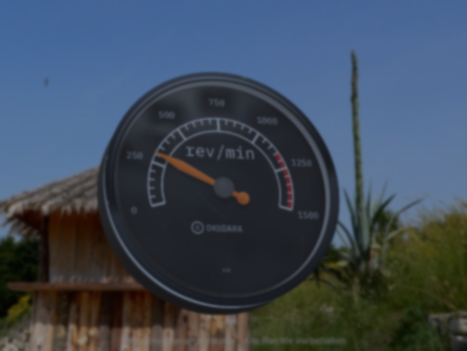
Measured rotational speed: 300 rpm
